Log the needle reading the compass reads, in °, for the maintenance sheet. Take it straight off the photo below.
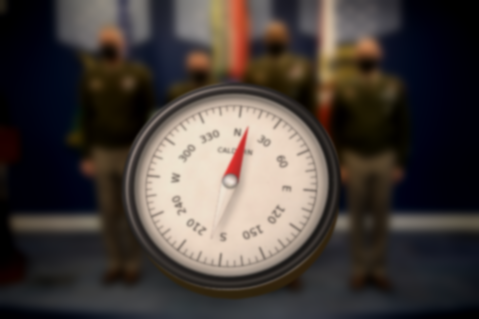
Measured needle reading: 10 °
